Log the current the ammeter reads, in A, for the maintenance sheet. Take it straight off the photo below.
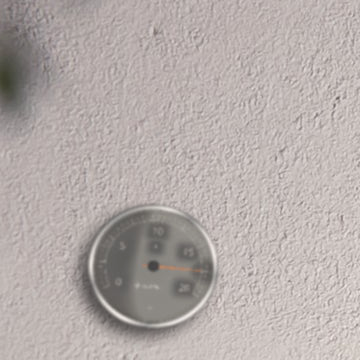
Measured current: 17.5 A
